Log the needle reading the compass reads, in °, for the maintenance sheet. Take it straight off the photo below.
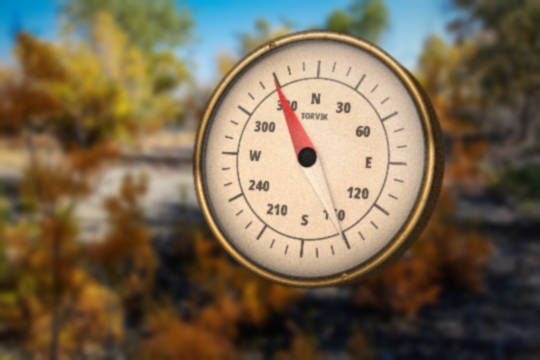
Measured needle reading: 330 °
